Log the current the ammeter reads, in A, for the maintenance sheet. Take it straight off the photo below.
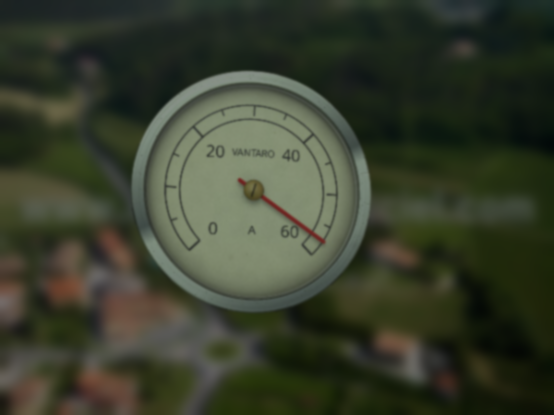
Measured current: 57.5 A
